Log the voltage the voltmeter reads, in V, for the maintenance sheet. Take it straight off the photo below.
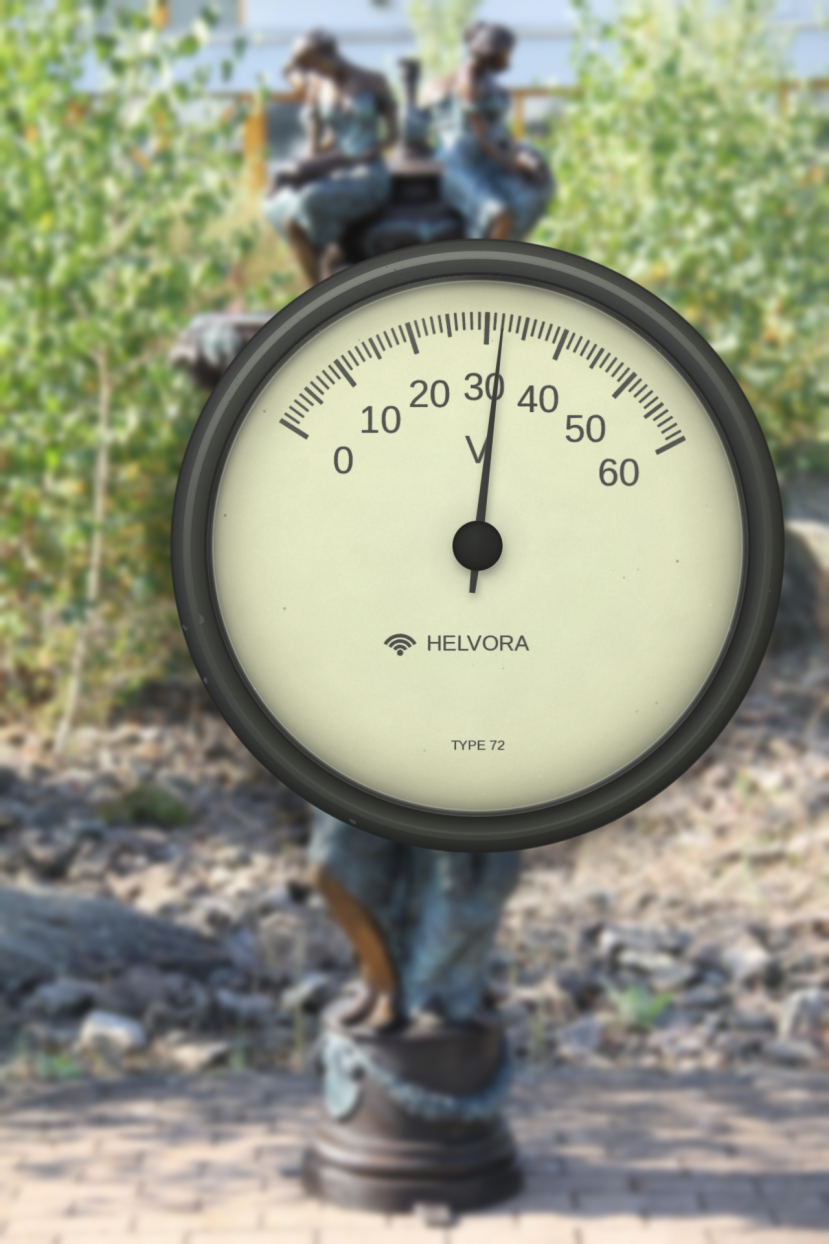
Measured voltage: 32 V
